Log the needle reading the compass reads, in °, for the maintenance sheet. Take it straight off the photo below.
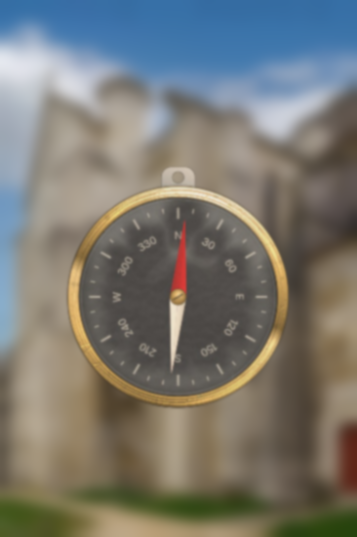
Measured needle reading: 5 °
